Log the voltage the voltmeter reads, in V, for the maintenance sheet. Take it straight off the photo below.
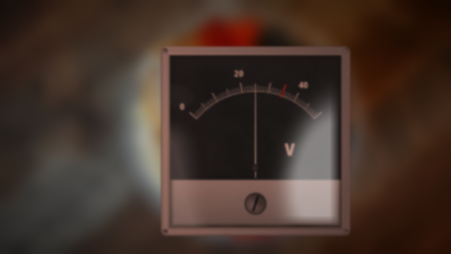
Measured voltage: 25 V
